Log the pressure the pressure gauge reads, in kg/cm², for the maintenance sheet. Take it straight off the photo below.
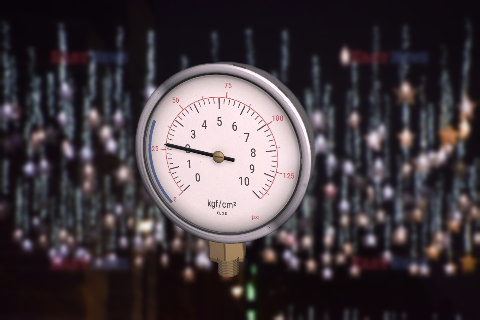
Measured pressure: 2 kg/cm²
